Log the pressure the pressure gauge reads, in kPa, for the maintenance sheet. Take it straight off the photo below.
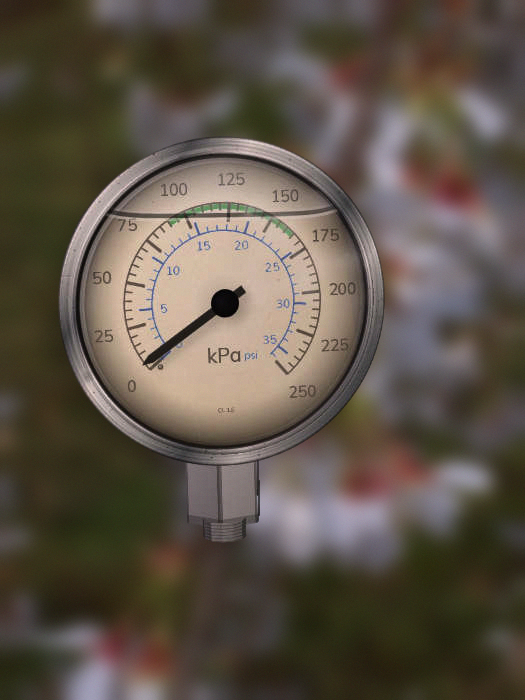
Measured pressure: 5 kPa
